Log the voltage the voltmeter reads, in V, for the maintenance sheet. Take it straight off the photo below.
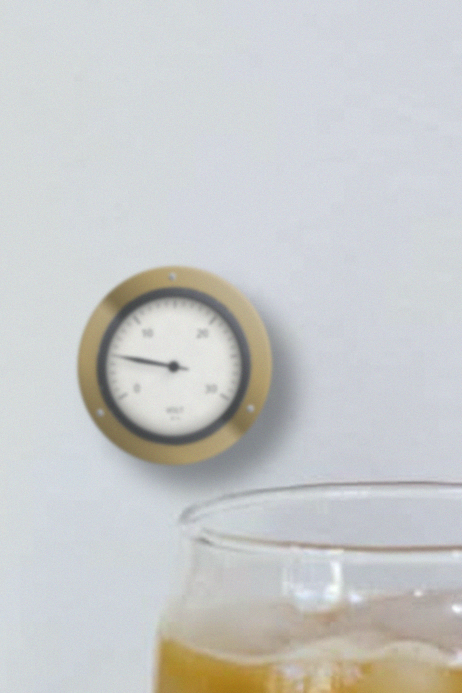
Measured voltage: 5 V
